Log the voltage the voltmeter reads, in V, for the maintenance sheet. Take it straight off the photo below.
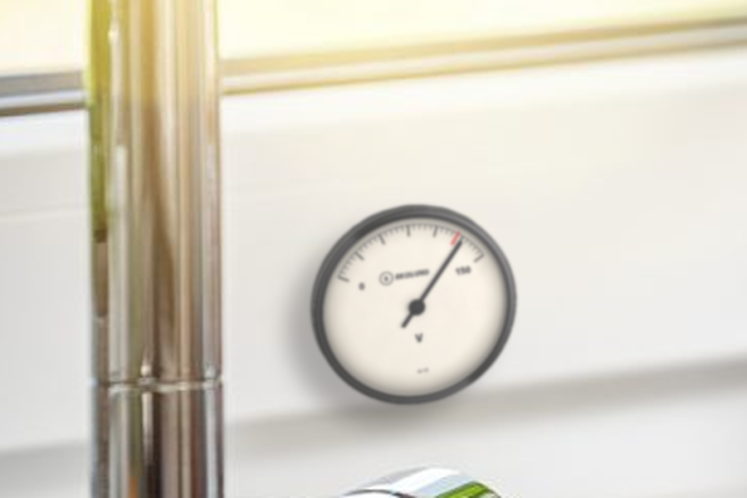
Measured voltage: 125 V
